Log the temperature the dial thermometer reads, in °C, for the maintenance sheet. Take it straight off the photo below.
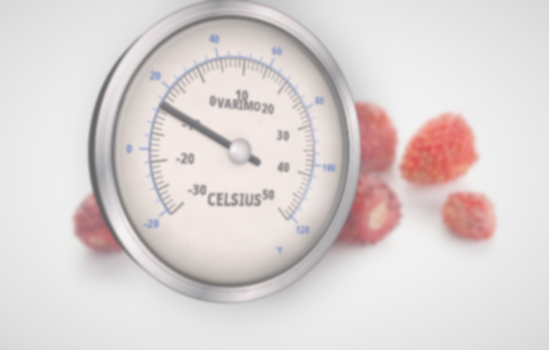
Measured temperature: -10 °C
